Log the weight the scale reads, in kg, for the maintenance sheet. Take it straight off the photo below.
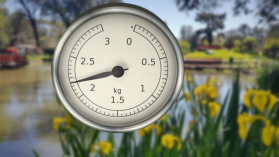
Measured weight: 2.2 kg
